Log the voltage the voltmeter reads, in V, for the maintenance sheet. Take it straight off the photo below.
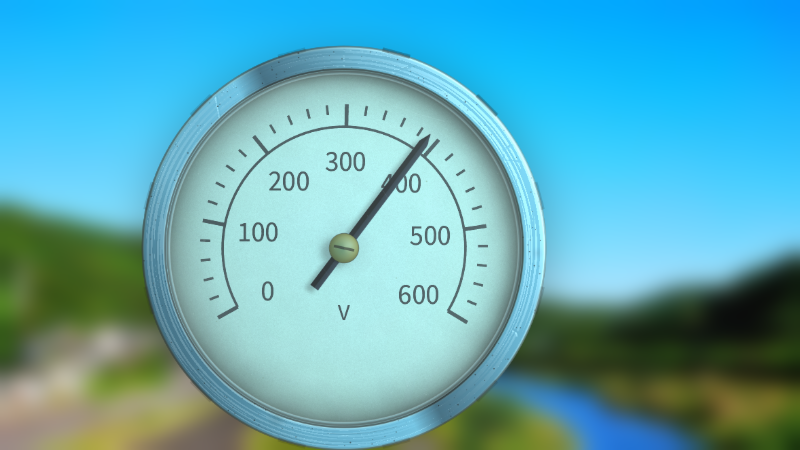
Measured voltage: 390 V
